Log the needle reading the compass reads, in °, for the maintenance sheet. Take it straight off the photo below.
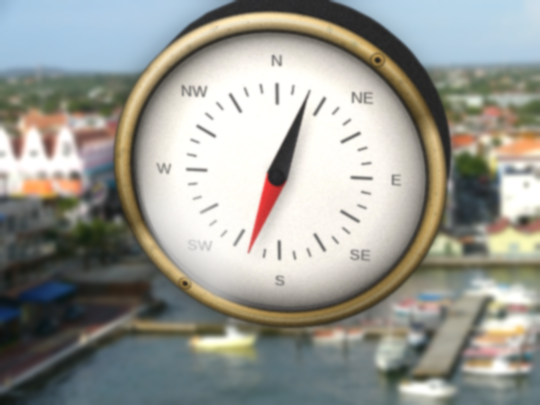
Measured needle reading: 200 °
